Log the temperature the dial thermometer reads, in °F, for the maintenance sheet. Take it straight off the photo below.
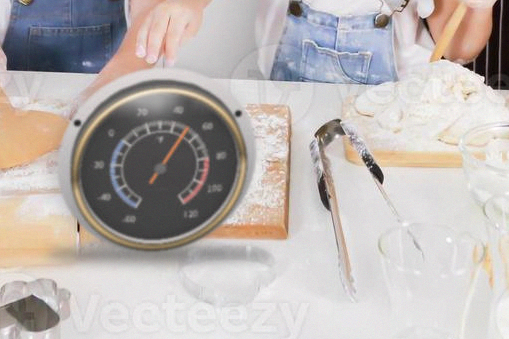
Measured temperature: 50 °F
